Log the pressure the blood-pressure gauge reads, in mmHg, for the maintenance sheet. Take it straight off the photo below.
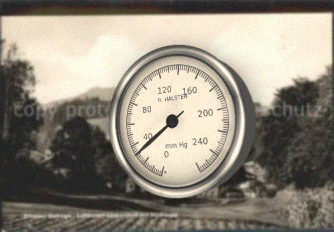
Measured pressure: 30 mmHg
